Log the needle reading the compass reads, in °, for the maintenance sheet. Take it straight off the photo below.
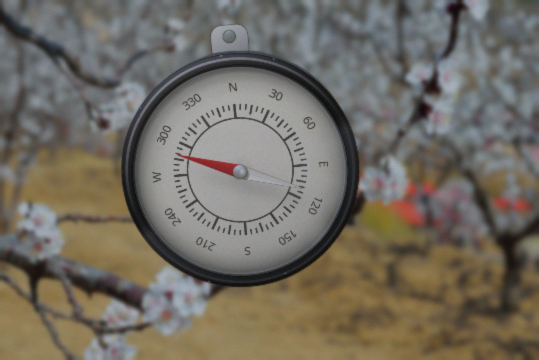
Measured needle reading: 290 °
